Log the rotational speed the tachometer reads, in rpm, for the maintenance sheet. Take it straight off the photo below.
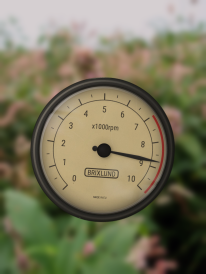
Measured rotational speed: 8750 rpm
